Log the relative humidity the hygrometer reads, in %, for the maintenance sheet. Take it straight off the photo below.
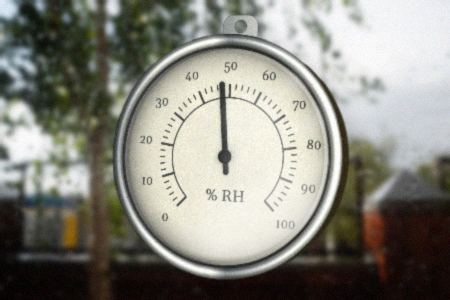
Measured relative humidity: 48 %
